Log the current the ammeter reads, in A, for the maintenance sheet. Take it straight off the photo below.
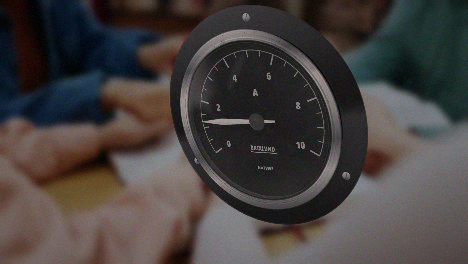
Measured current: 1.25 A
